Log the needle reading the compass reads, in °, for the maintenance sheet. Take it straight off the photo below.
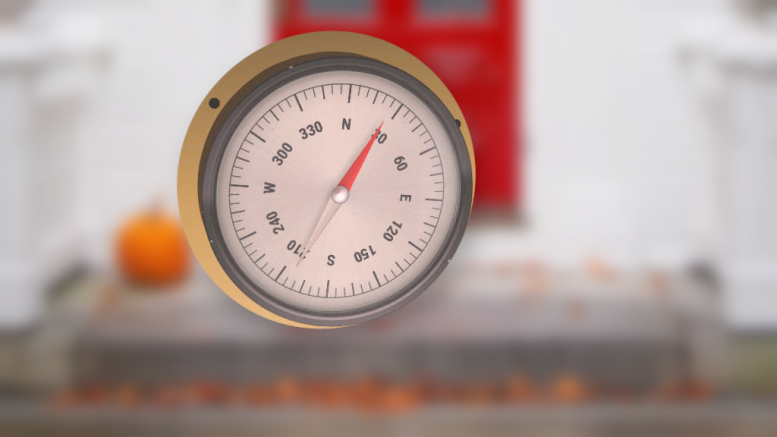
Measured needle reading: 25 °
